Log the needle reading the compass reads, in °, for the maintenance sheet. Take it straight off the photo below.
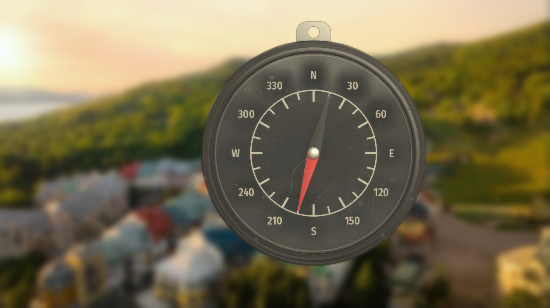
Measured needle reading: 195 °
